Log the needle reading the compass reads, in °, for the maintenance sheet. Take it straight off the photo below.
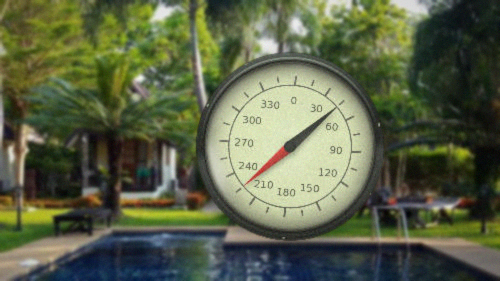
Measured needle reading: 225 °
